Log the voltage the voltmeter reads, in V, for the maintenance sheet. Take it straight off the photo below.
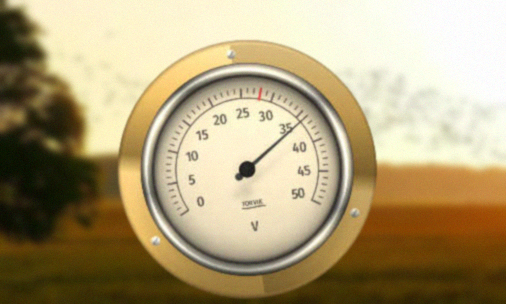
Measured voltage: 36 V
